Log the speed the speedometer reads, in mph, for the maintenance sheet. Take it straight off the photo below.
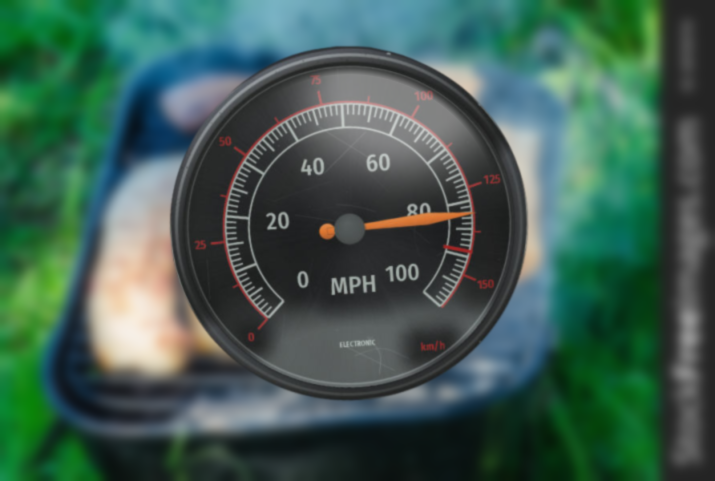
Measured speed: 82 mph
